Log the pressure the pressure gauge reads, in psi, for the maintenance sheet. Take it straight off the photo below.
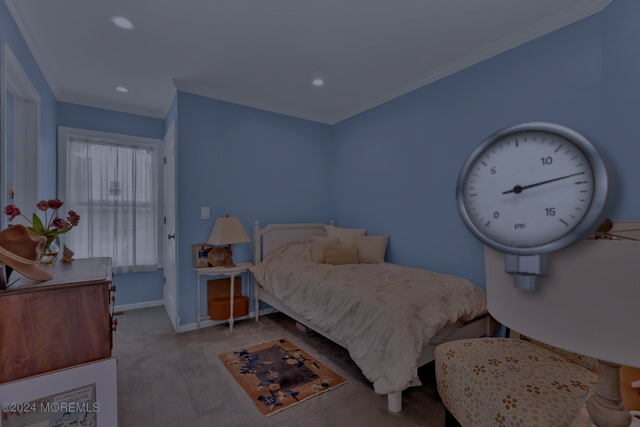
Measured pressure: 12 psi
